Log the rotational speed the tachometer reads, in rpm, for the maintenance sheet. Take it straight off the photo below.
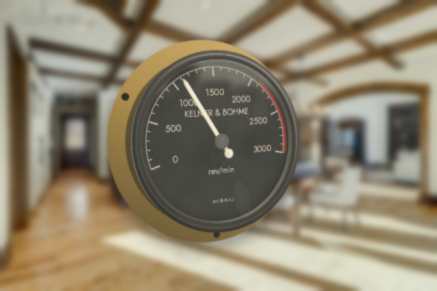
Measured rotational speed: 1100 rpm
